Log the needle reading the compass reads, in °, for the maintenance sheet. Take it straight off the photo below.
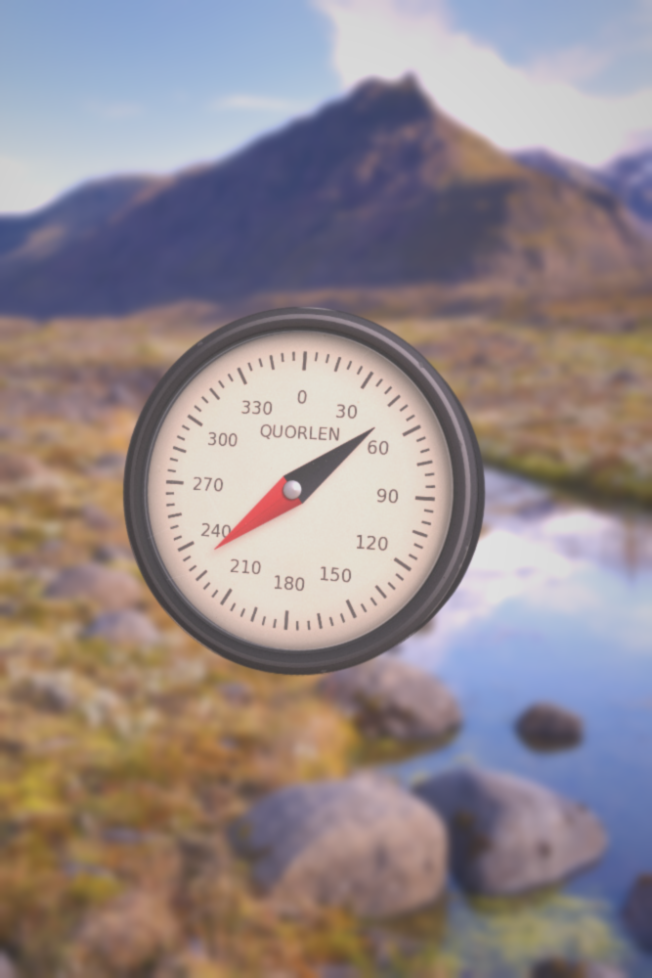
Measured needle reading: 230 °
